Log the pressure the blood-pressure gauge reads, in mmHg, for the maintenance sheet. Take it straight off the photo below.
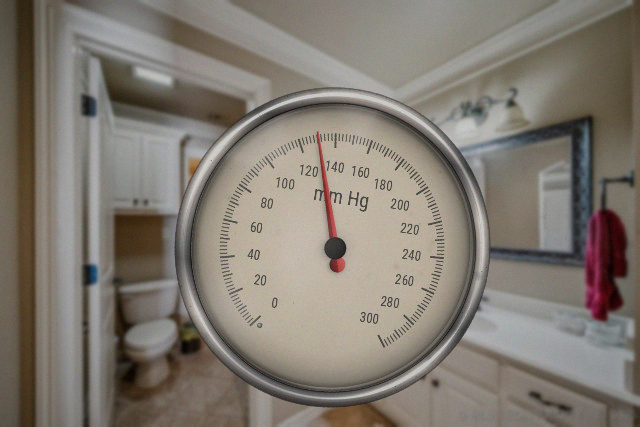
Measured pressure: 130 mmHg
